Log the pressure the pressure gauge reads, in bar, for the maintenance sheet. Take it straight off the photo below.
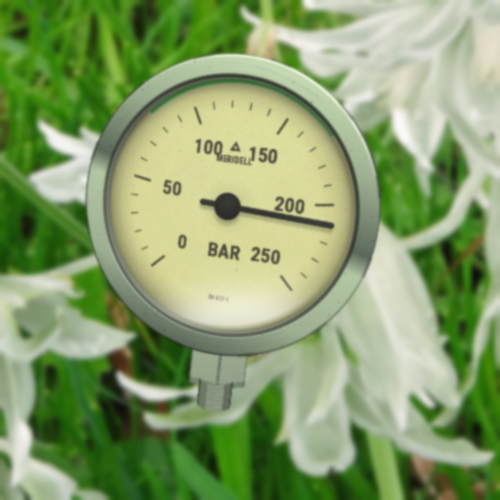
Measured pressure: 210 bar
